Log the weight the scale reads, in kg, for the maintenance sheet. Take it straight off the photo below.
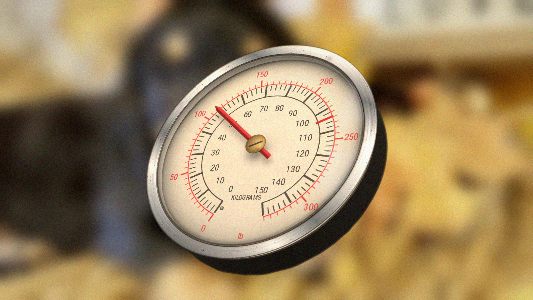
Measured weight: 50 kg
